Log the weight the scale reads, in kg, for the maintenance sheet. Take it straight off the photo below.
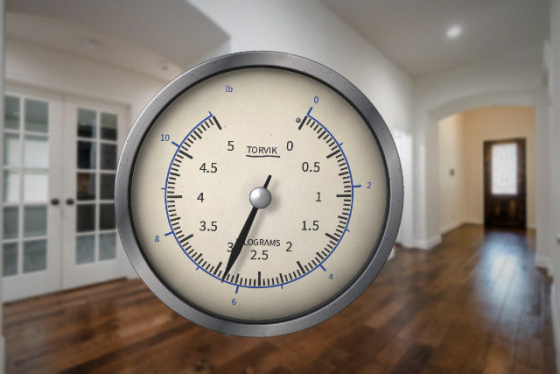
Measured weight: 2.9 kg
